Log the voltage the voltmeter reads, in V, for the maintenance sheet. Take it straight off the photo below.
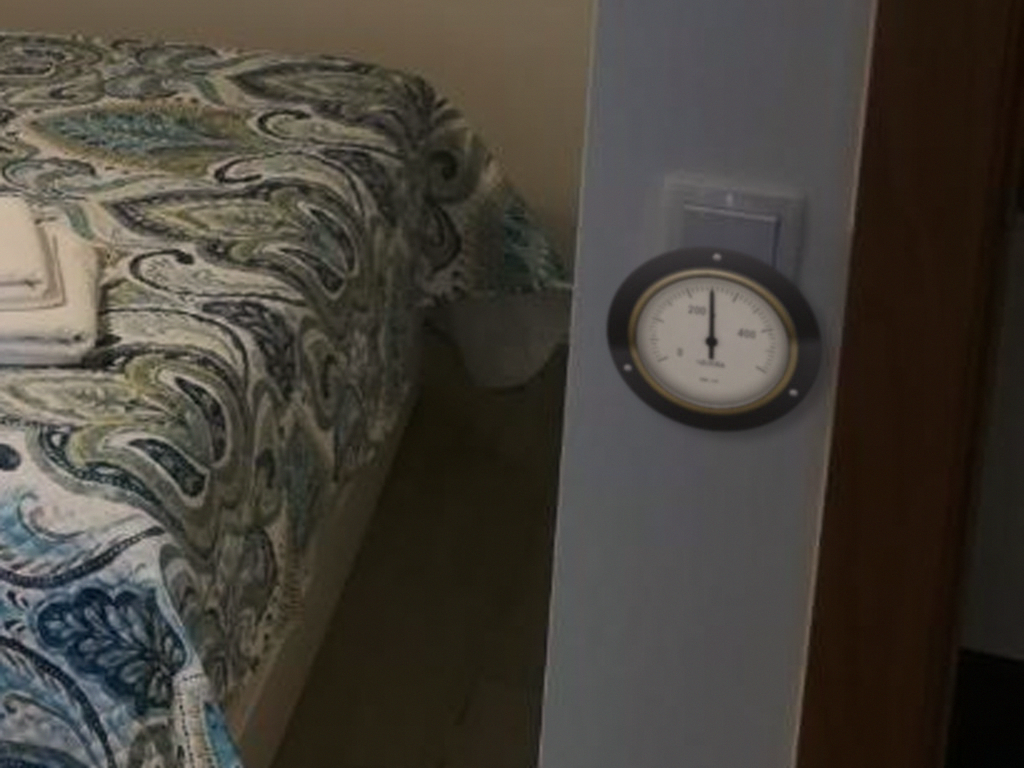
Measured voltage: 250 V
